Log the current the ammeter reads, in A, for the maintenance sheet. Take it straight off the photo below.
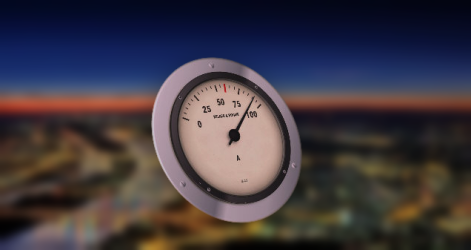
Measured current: 90 A
